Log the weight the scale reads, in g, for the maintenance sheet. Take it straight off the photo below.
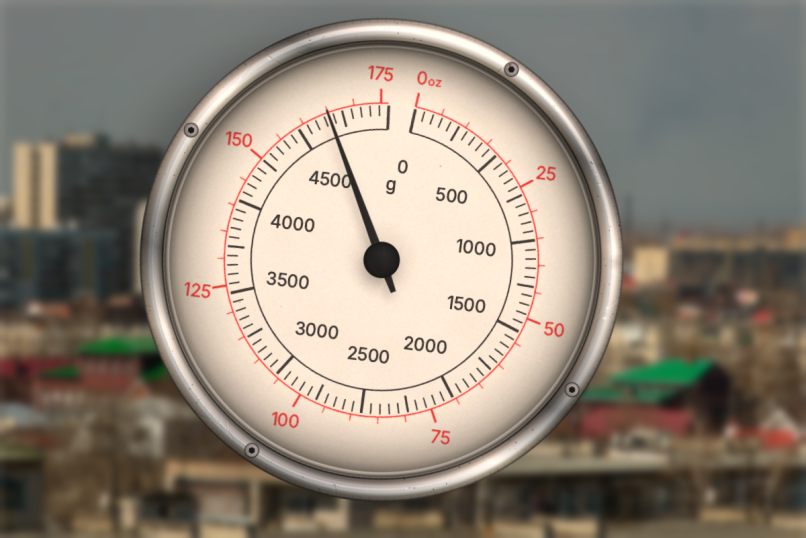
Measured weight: 4675 g
